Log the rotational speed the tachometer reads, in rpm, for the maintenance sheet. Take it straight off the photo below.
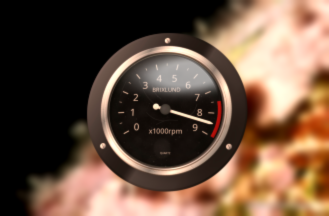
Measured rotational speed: 8500 rpm
